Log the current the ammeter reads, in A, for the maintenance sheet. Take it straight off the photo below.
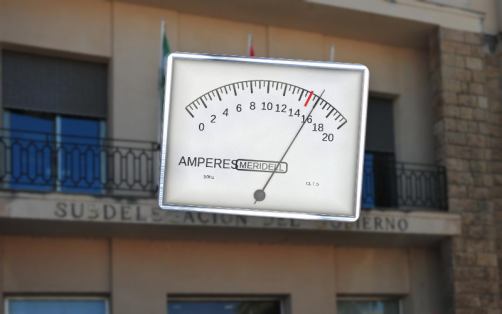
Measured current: 16 A
